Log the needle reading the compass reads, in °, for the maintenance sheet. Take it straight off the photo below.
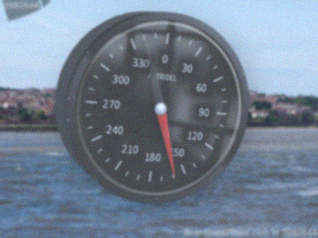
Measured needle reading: 160 °
